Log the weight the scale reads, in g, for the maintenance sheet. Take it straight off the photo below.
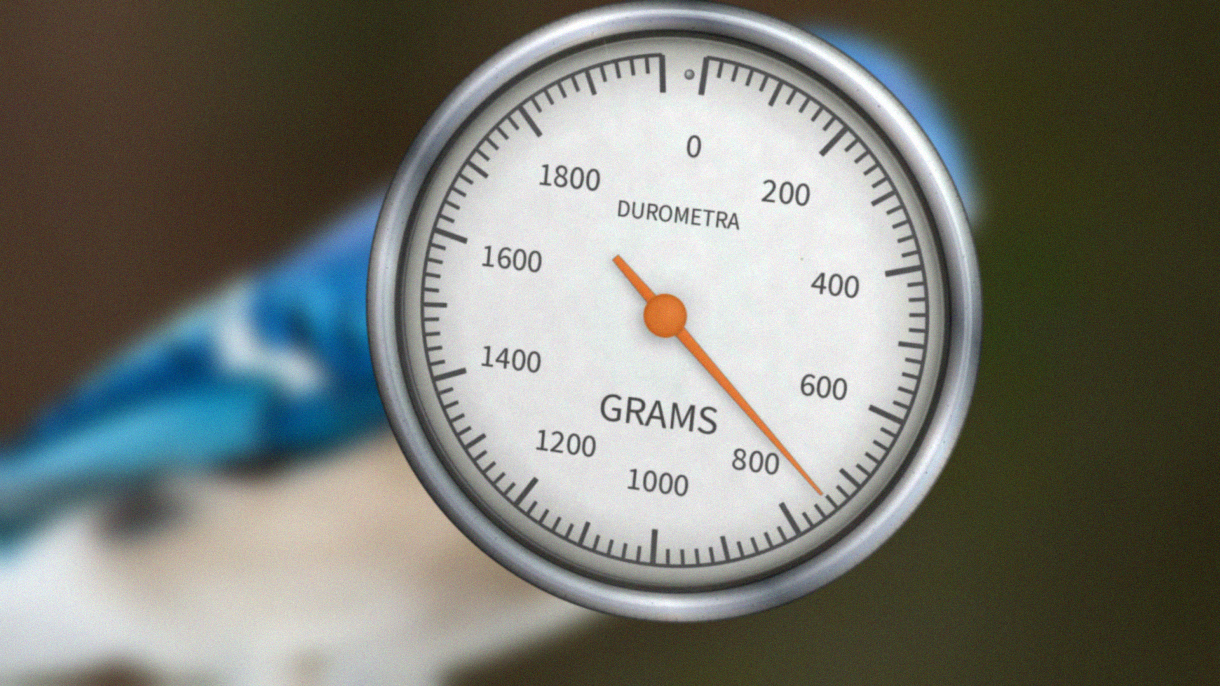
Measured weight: 740 g
